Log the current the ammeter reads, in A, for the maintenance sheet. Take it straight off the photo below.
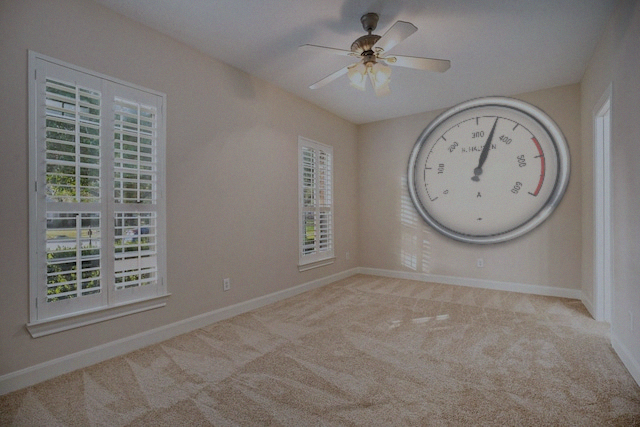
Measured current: 350 A
